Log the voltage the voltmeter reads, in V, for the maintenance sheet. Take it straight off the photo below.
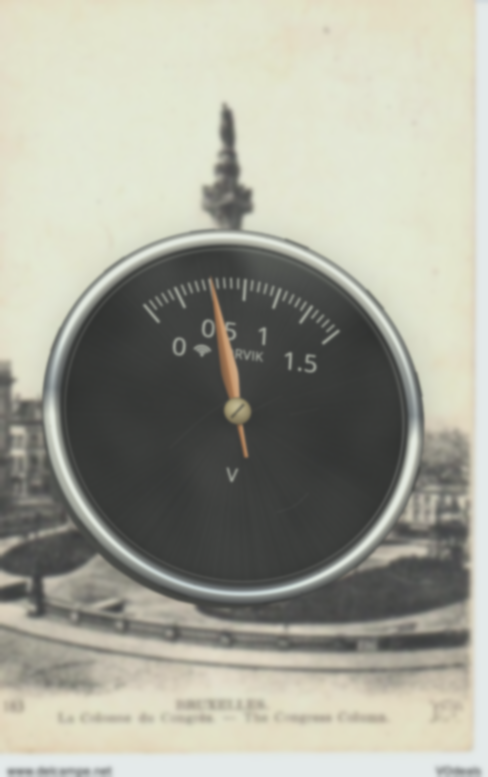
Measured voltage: 0.5 V
